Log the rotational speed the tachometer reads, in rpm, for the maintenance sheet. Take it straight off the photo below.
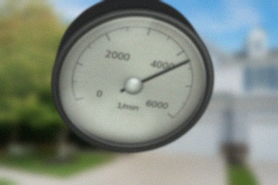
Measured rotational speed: 4250 rpm
